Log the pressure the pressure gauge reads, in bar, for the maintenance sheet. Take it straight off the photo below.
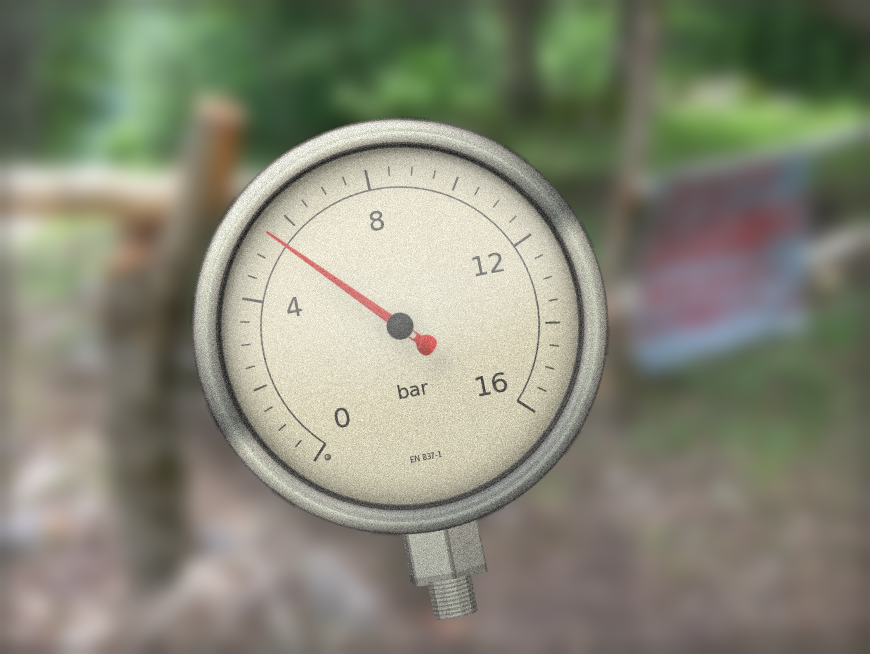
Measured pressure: 5.5 bar
